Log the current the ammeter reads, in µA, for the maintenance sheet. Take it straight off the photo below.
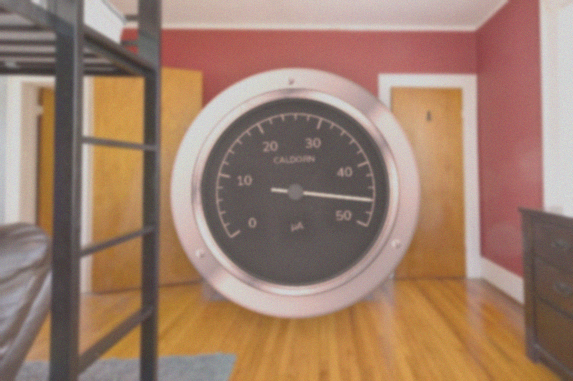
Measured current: 46 µA
